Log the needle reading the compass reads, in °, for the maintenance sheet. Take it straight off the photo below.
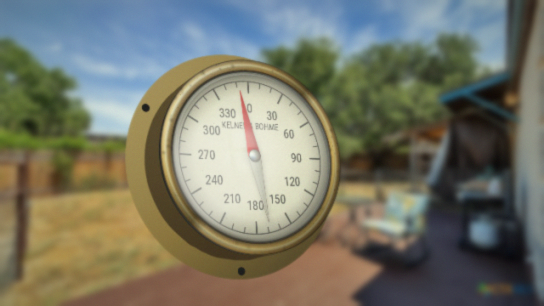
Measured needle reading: 350 °
